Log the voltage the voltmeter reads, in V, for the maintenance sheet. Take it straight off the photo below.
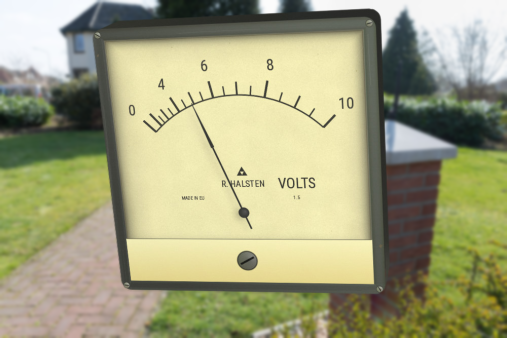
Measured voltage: 5 V
